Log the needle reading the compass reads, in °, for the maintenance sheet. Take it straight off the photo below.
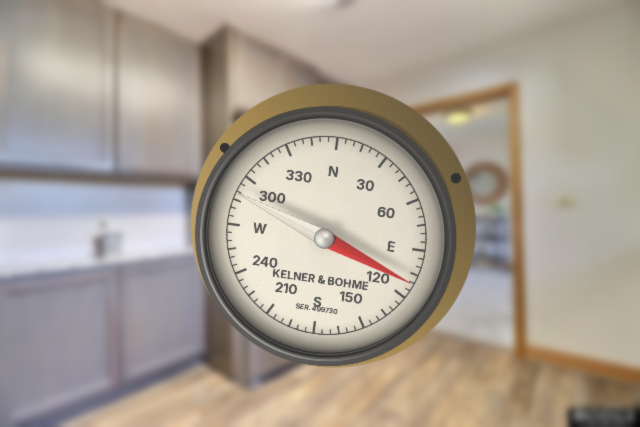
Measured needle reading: 110 °
